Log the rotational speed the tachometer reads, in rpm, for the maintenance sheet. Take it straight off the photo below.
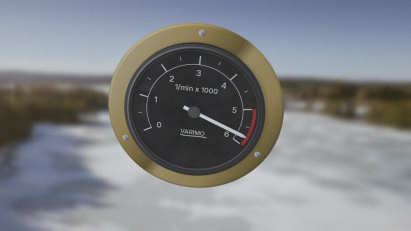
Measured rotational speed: 5750 rpm
